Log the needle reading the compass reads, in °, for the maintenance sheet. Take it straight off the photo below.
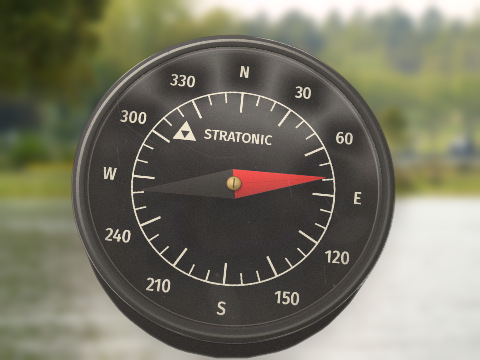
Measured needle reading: 80 °
